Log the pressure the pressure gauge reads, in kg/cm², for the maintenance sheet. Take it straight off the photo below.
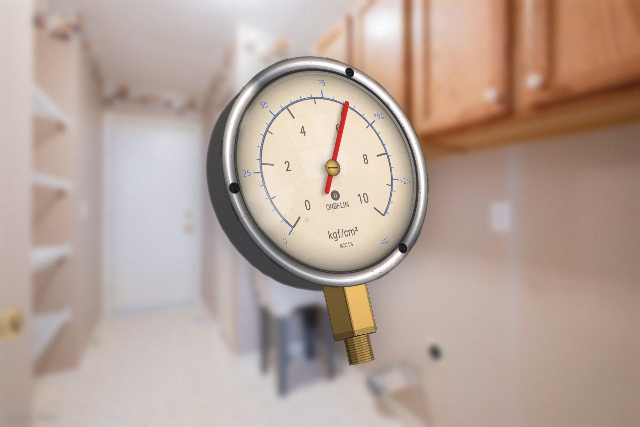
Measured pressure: 6 kg/cm²
